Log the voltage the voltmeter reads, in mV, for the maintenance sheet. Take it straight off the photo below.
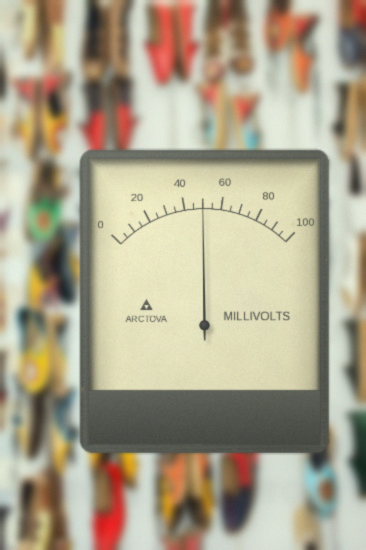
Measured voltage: 50 mV
